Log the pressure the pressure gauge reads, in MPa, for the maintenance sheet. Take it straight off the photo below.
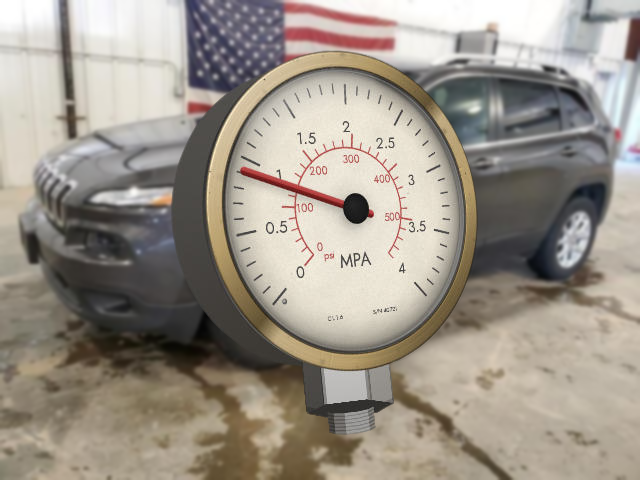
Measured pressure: 0.9 MPa
